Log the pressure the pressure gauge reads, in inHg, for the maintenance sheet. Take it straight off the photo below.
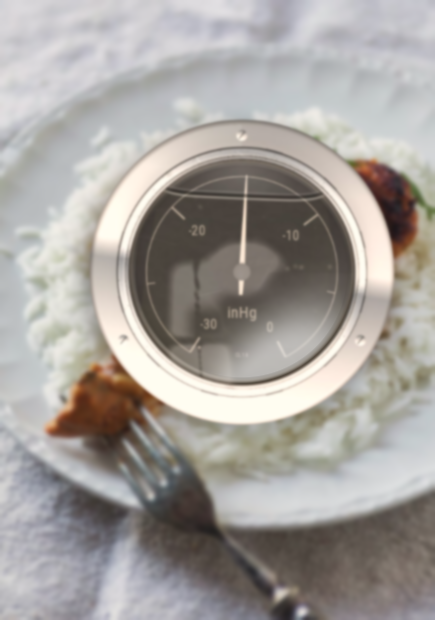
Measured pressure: -15 inHg
